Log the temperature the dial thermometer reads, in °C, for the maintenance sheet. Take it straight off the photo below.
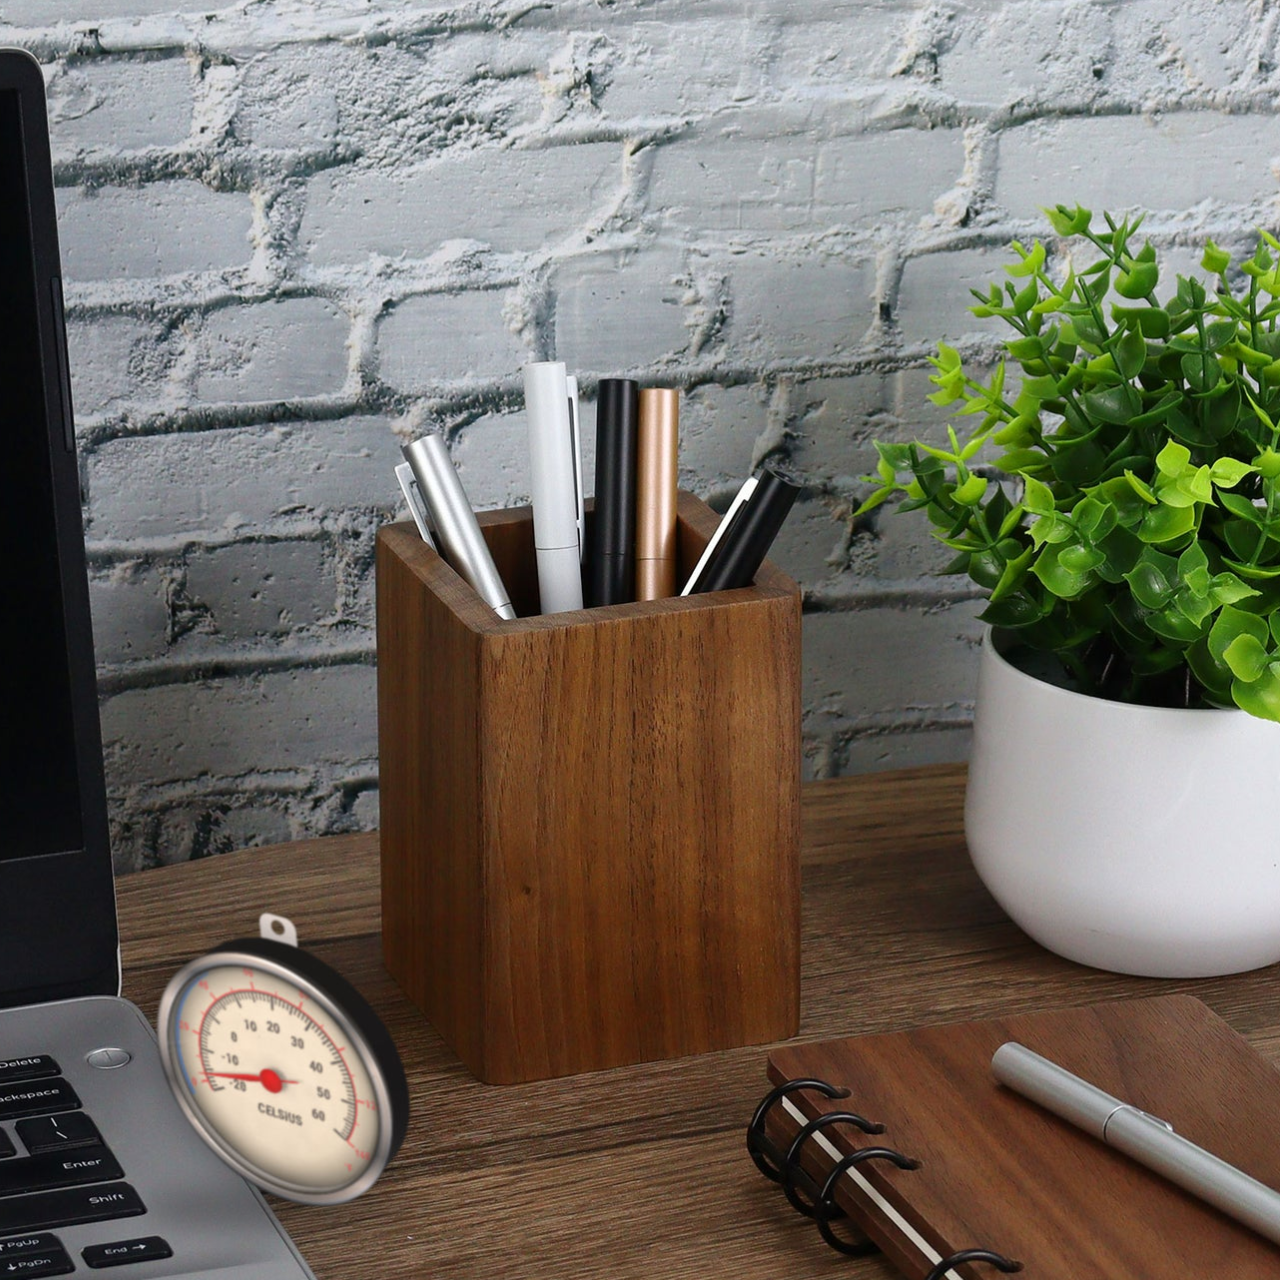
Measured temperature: -15 °C
